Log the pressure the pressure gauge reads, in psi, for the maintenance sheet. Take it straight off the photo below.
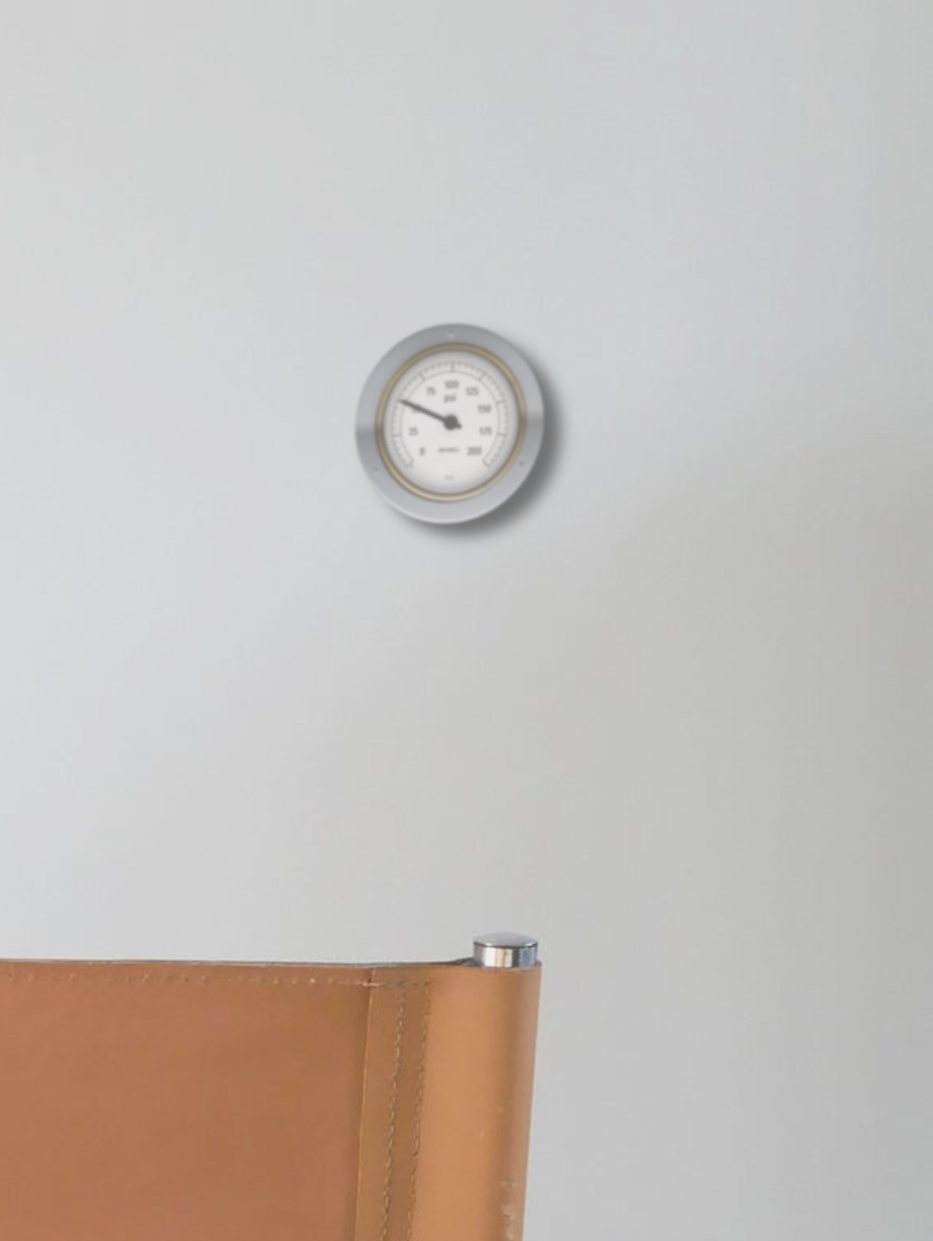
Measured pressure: 50 psi
